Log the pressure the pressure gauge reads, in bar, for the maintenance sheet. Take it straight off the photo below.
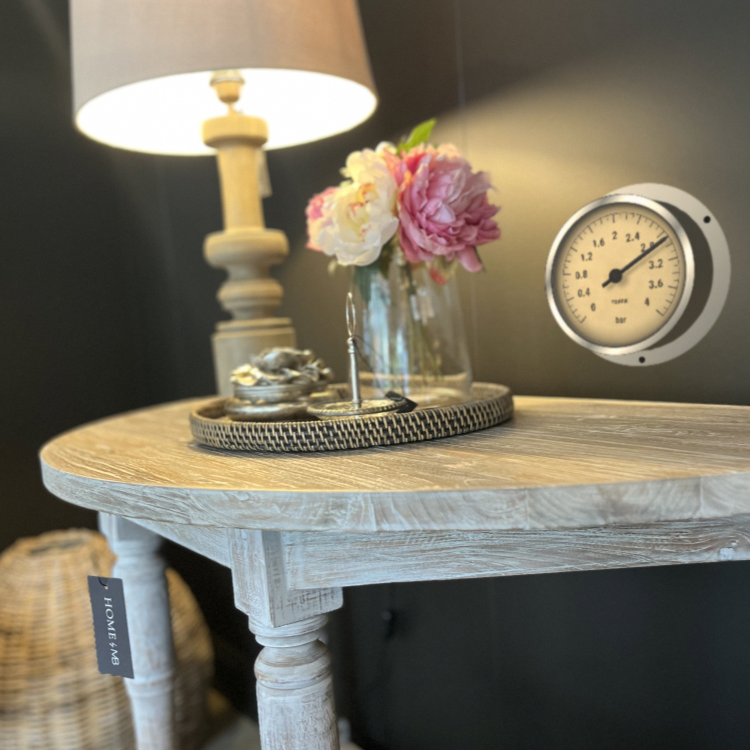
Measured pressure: 2.9 bar
